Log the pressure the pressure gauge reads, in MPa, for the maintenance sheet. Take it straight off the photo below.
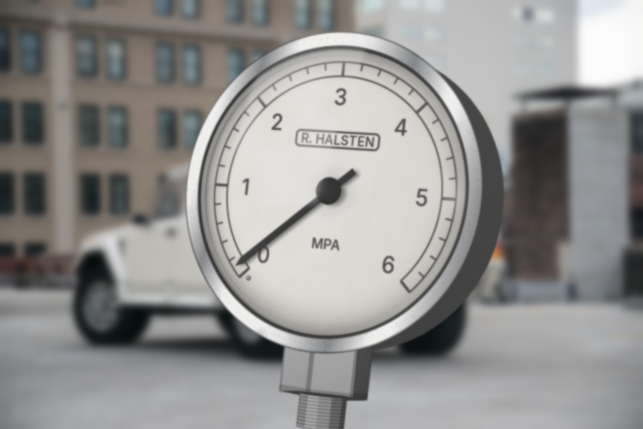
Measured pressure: 0.1 MPa
